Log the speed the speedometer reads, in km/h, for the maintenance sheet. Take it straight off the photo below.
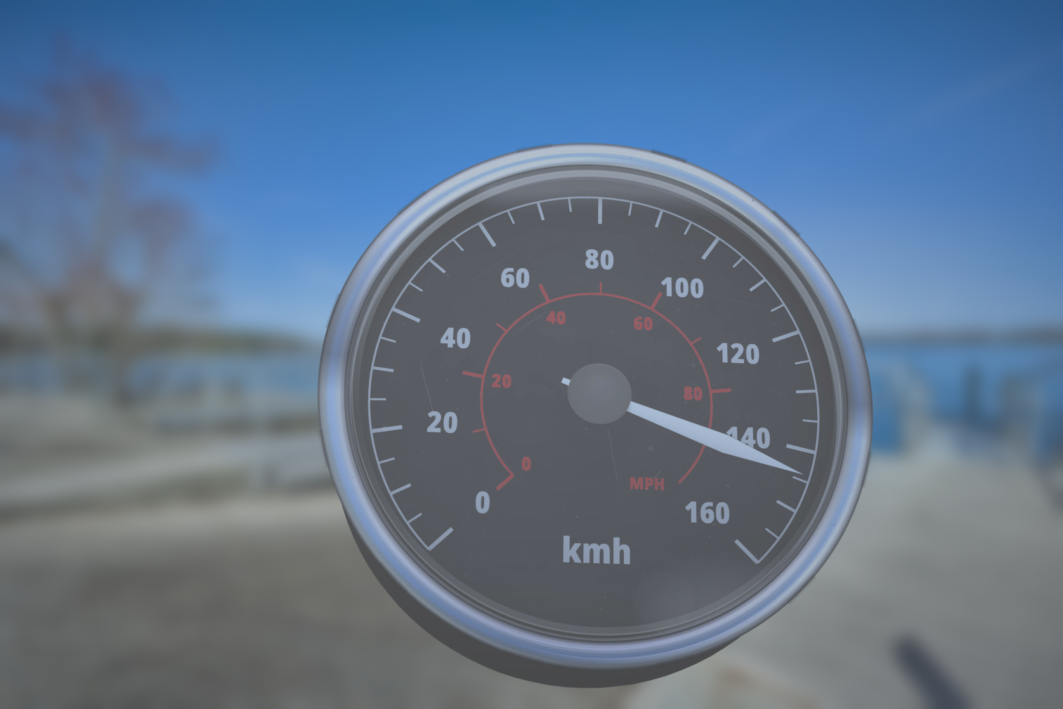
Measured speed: 145 km/h
